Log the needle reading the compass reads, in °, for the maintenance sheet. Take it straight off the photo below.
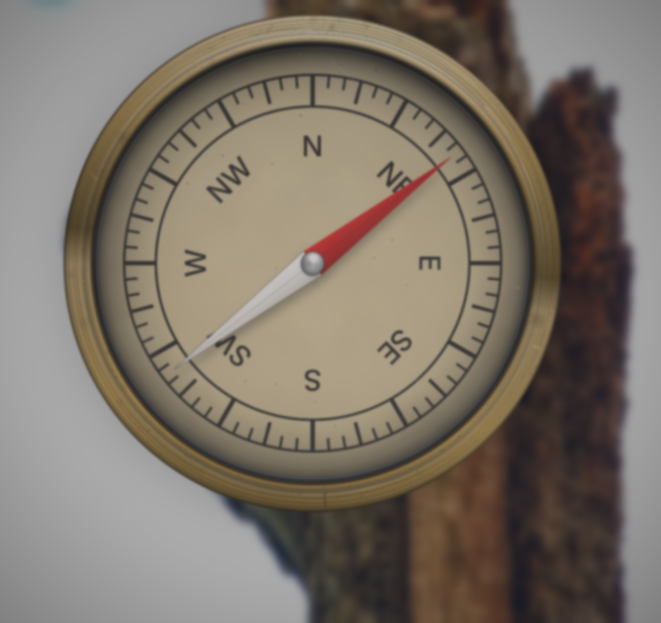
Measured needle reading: 52.5 °
